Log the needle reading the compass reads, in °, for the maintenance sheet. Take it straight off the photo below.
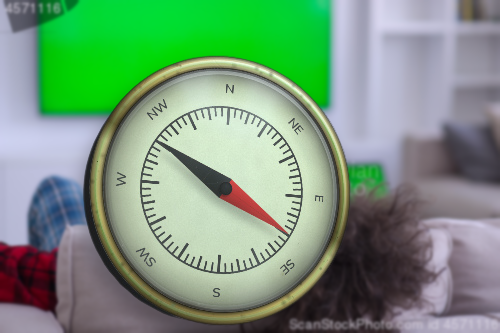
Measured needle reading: 120 °
